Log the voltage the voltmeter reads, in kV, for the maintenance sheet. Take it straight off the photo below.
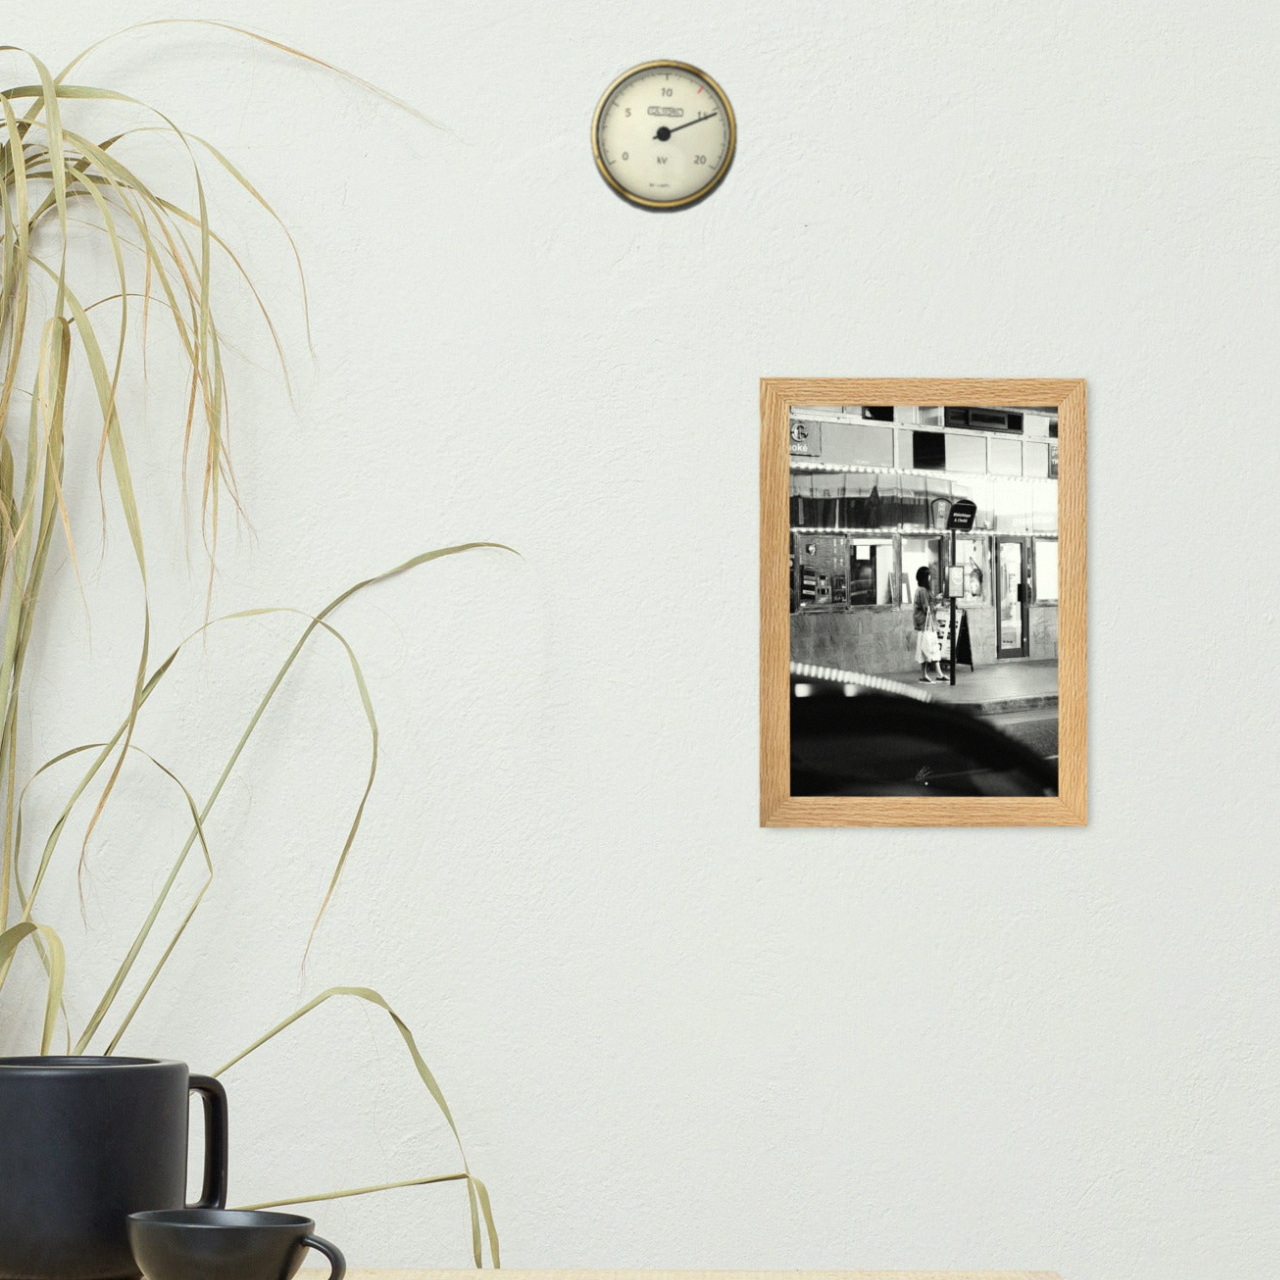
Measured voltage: 15.5 kV
